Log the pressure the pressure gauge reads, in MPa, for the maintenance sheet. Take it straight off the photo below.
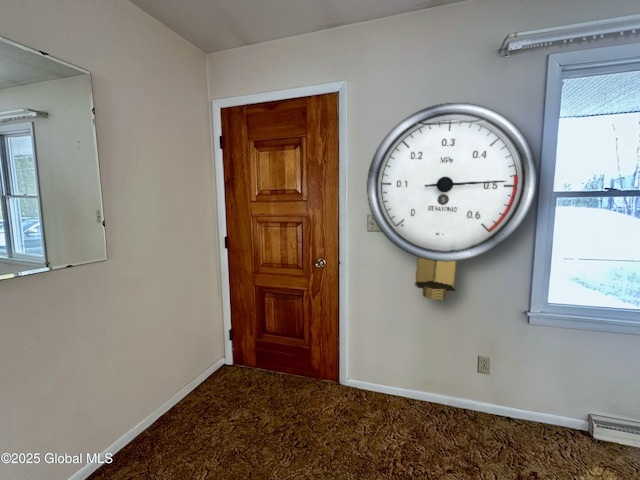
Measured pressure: 0.49 MPa
